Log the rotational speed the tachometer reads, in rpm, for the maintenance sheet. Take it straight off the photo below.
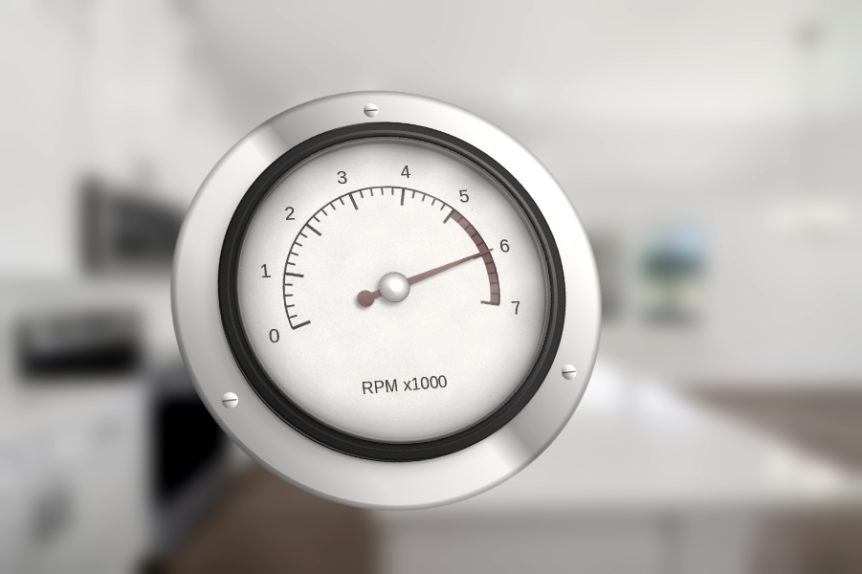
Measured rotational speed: 6000 rpm
